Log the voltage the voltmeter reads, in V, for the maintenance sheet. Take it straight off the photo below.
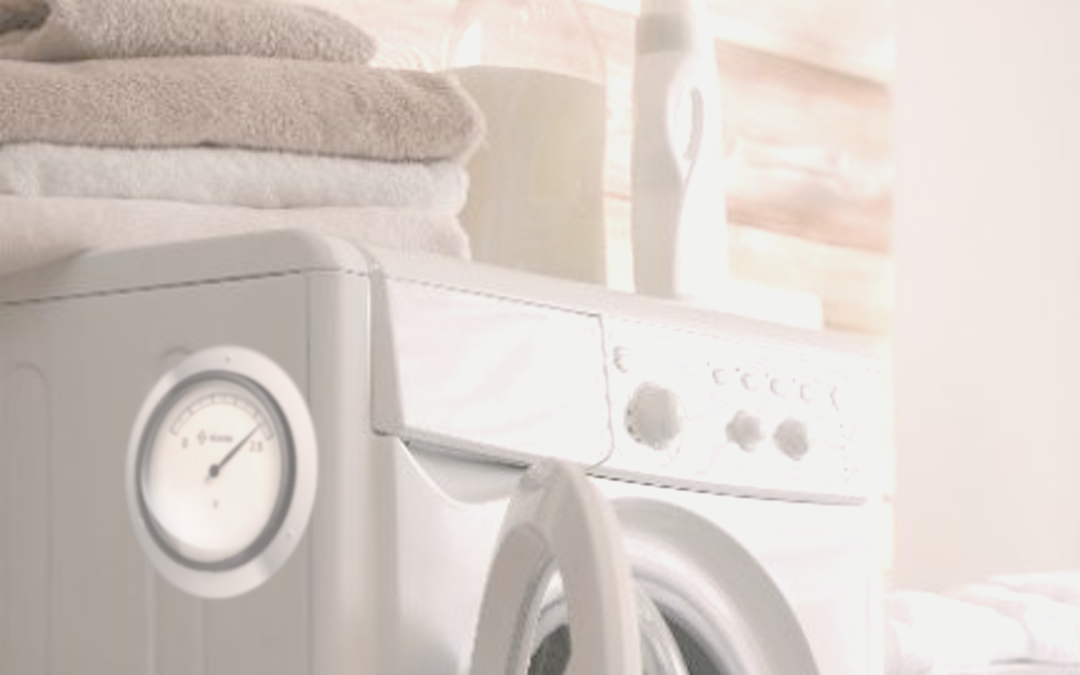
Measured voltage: 2.25 V
